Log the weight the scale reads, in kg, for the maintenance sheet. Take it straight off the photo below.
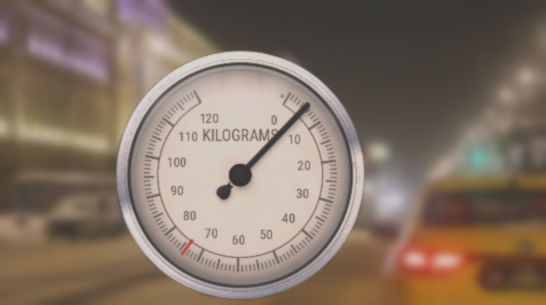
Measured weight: 5 kg
